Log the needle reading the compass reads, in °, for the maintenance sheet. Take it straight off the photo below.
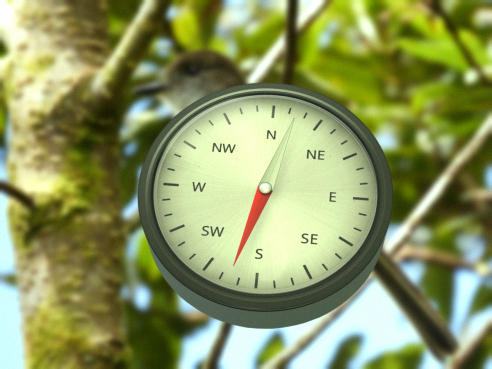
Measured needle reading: 195 °
